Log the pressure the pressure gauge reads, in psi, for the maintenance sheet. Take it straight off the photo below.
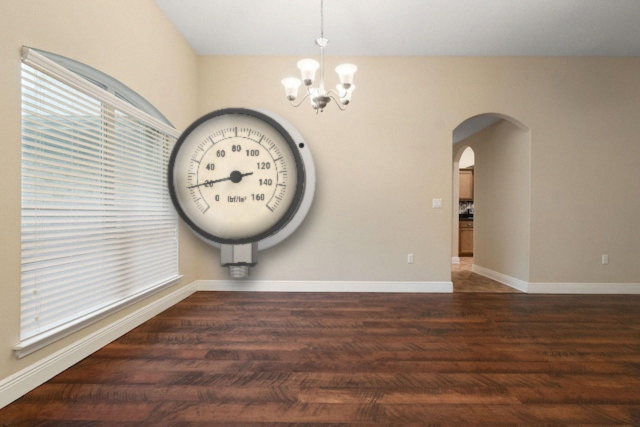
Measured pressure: 20 psi
